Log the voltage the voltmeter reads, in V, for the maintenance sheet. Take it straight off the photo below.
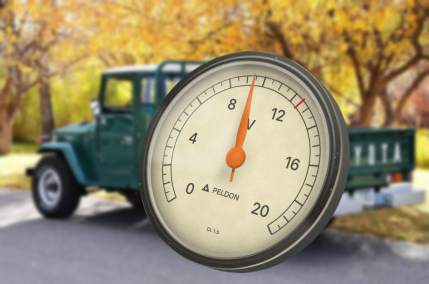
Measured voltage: 9.5 V
